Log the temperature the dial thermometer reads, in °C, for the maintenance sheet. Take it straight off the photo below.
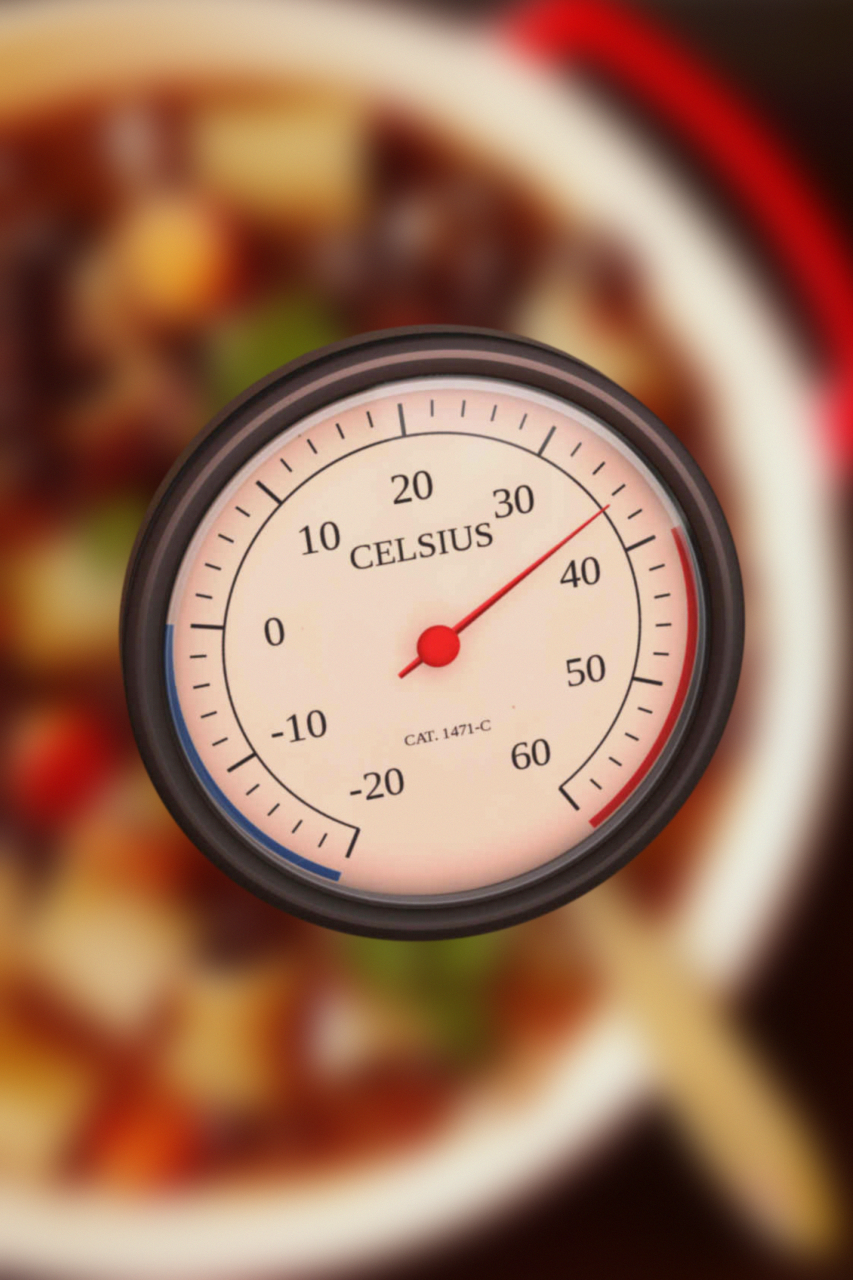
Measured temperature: 36 °C
